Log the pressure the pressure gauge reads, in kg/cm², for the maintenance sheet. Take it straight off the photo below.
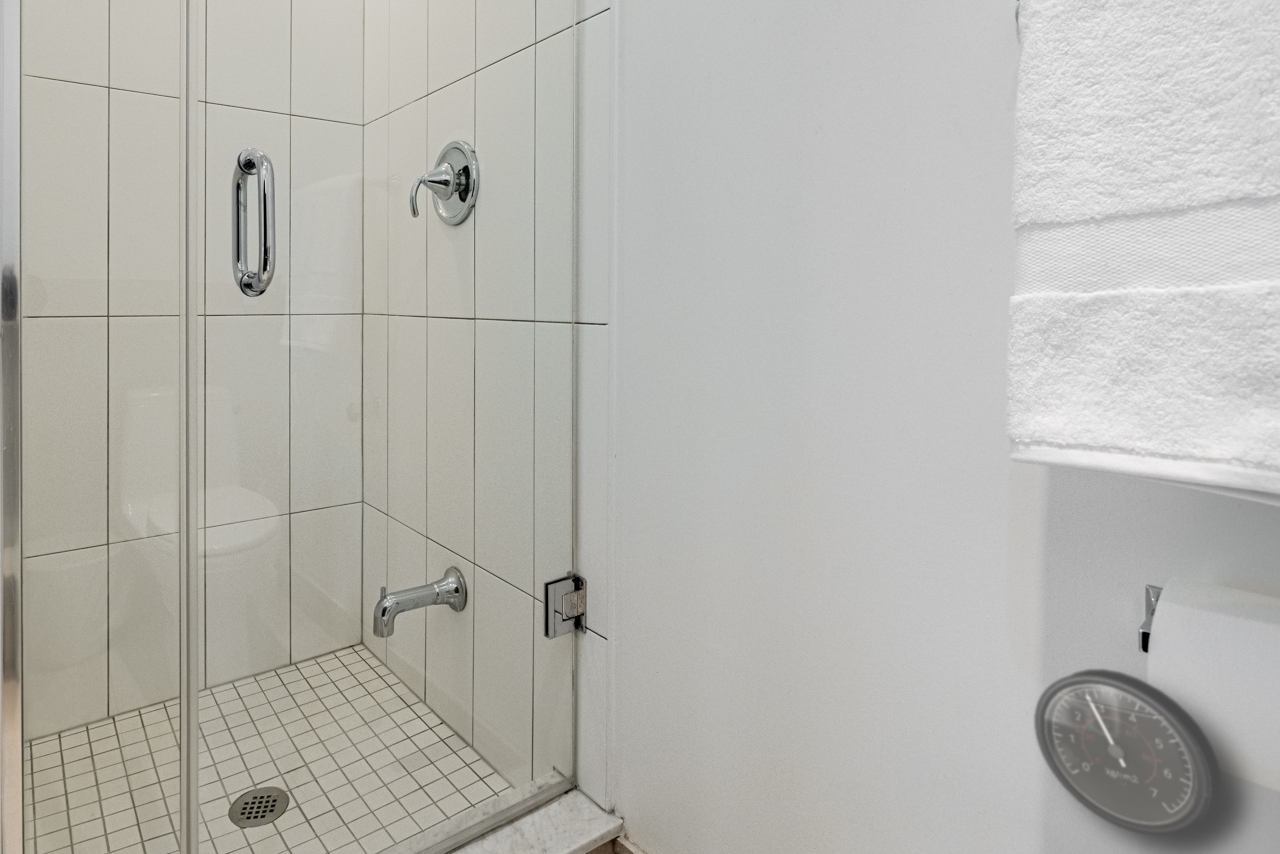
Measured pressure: 2.8 kg/cm²
